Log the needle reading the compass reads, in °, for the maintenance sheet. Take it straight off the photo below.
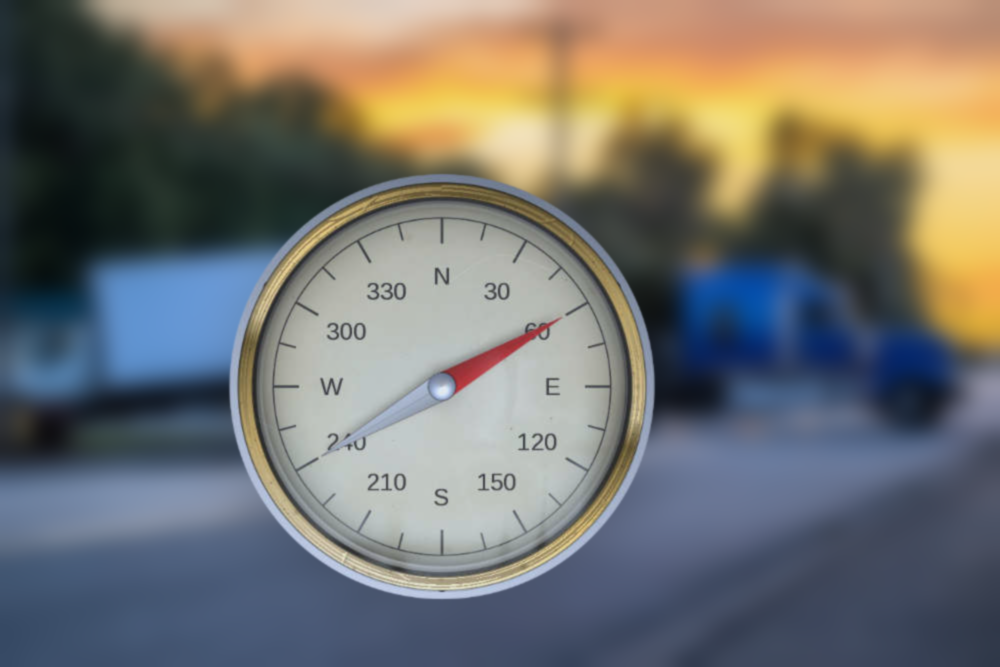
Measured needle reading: 60 °
